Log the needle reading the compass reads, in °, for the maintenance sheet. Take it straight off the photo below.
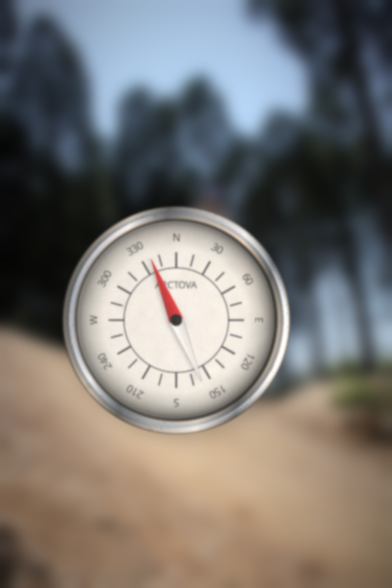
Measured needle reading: 337.5 °
